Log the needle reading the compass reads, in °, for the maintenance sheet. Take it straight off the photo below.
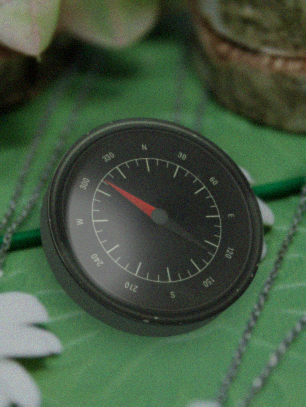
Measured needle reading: 310 °
